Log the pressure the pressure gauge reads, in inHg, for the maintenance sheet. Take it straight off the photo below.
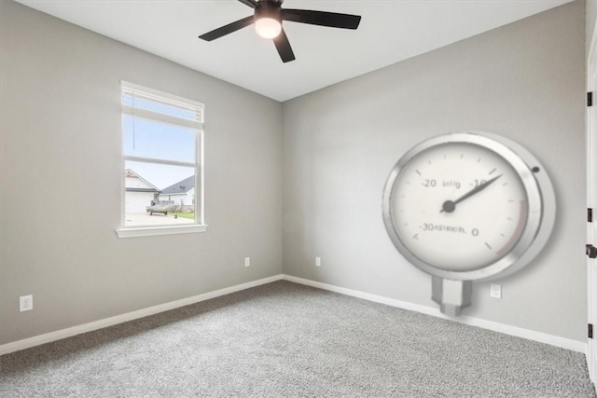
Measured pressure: -9 inHg
